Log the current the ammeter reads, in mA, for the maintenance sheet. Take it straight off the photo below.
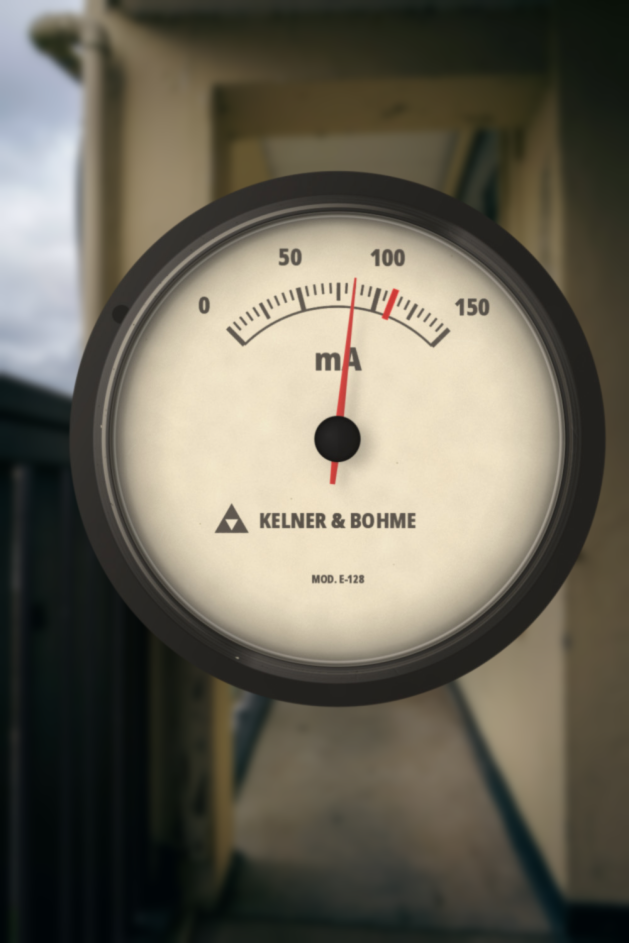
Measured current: 85 mA
